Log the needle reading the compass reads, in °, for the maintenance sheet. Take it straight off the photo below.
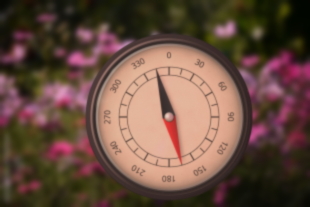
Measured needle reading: 165 °
